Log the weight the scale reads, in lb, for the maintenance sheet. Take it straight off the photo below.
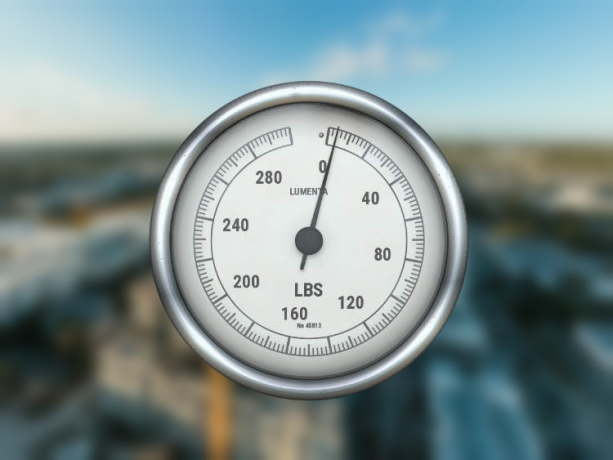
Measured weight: 4 lb
